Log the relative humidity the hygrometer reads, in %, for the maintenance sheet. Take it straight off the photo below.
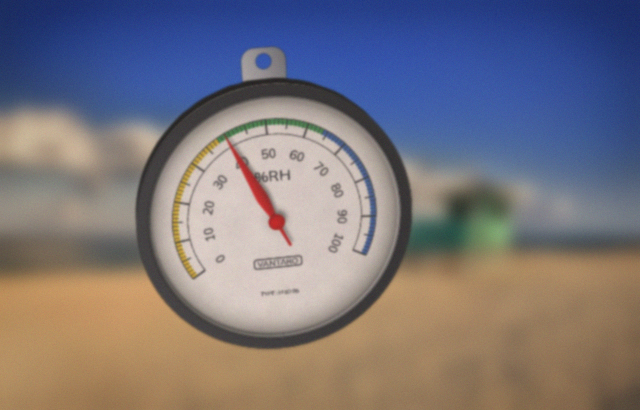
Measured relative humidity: 40 %
